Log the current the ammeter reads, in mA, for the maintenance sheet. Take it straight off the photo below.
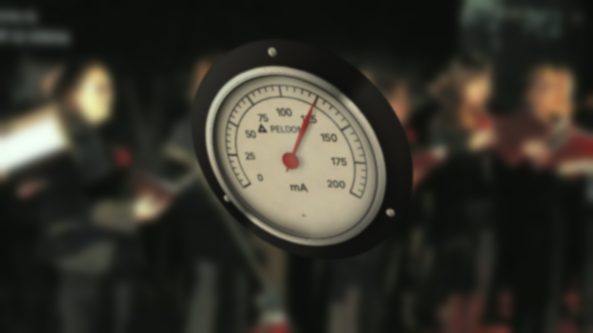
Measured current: 125 mA
